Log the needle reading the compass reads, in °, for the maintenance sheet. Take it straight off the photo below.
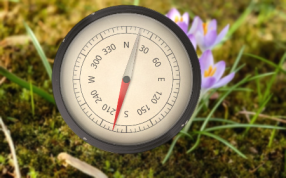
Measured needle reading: 195 °
